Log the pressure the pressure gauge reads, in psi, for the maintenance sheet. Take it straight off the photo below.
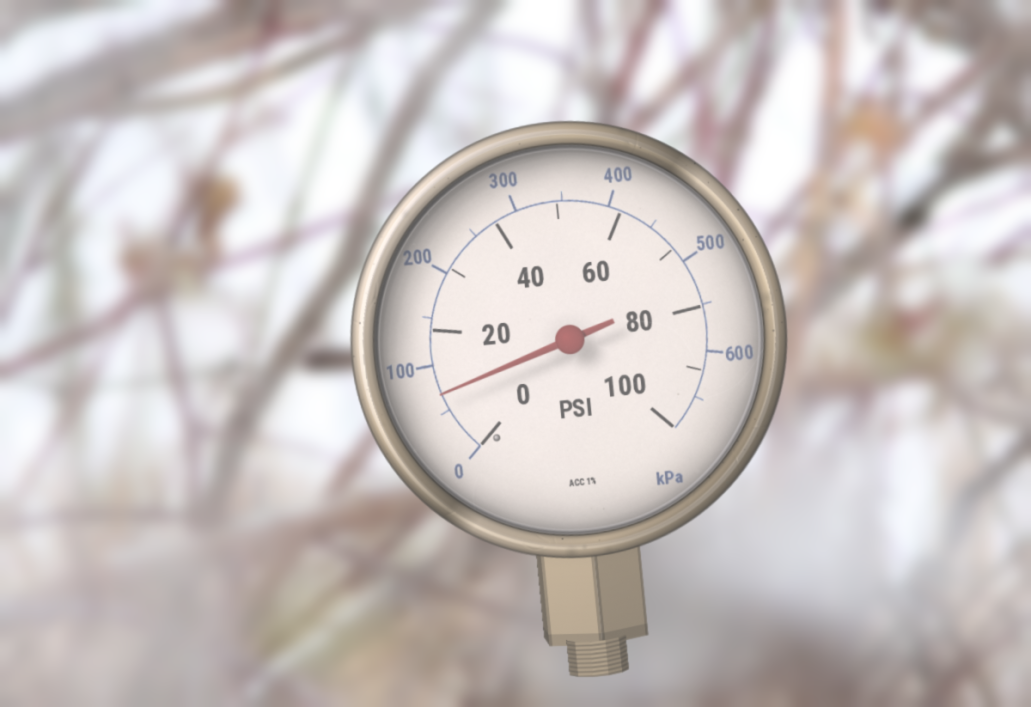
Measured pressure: 10 psi
